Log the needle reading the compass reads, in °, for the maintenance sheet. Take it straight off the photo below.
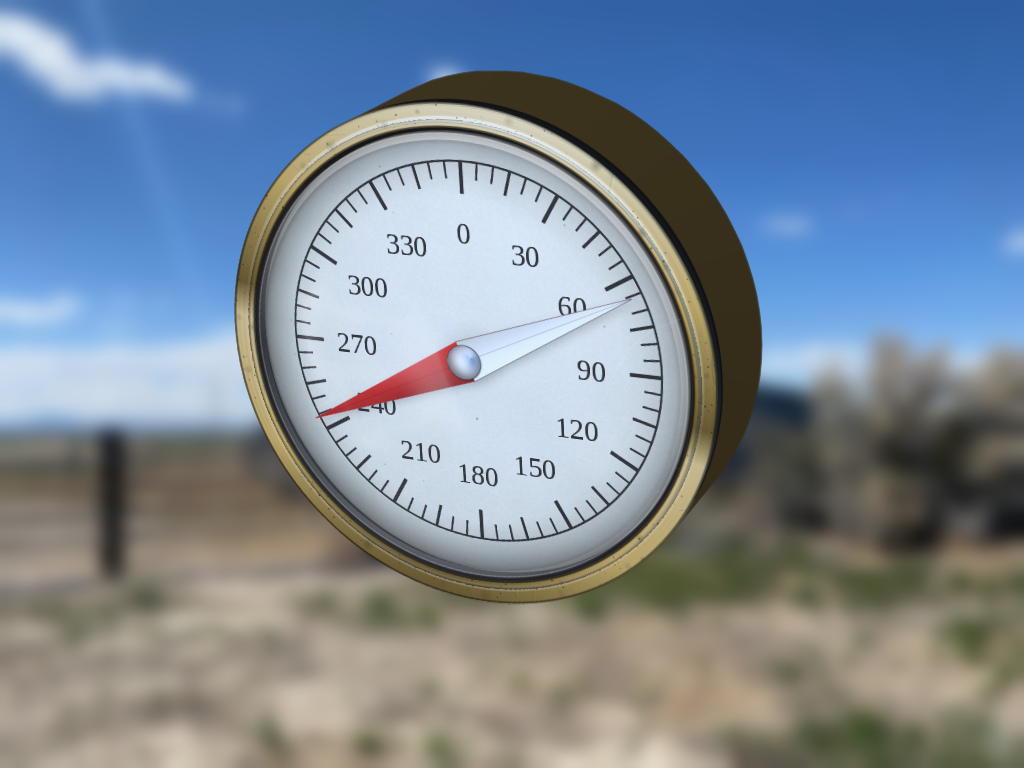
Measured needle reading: 245 °
